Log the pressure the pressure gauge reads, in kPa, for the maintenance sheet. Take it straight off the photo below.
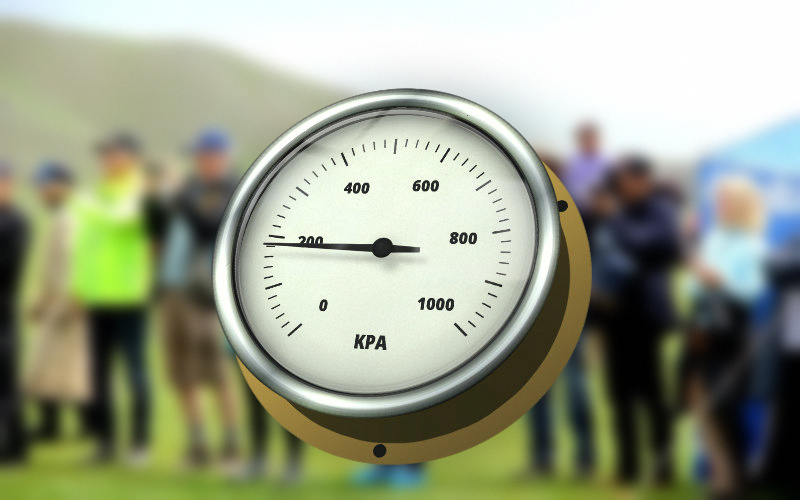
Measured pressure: 180 kPa
